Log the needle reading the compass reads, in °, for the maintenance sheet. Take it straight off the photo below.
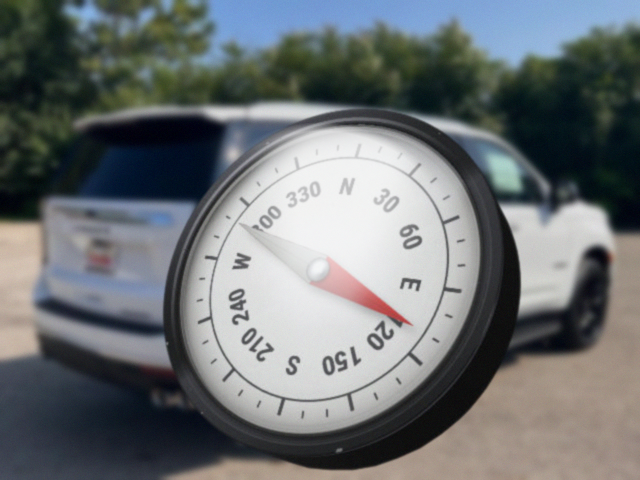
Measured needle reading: 110 °
